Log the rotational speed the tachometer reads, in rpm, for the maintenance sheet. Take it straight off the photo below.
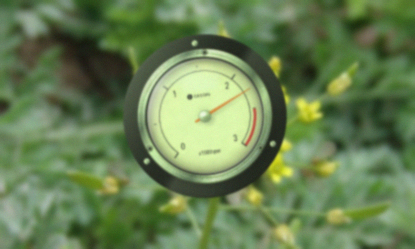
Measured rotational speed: 2250 rpm
